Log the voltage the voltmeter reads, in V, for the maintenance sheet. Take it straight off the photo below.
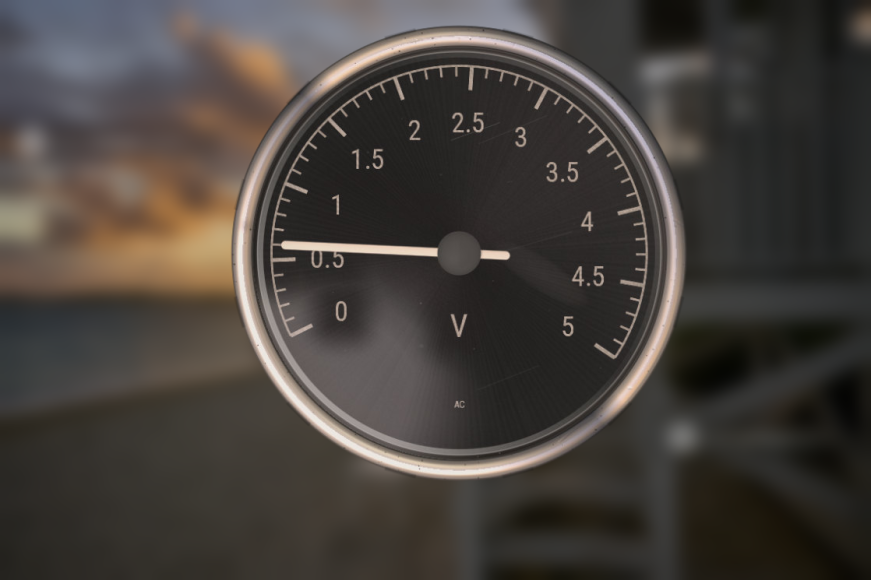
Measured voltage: 0.6 V
